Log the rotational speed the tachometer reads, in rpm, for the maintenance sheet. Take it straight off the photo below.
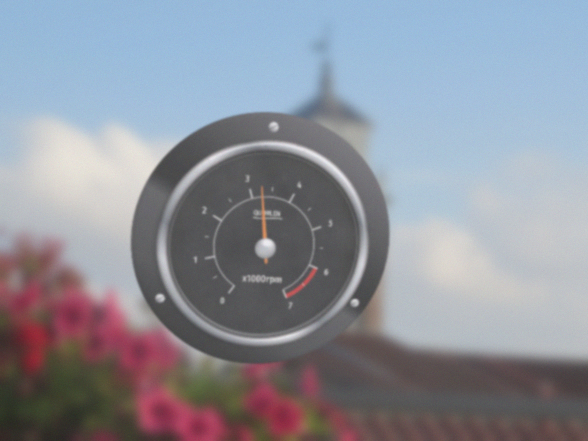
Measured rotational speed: 3250 rpm
